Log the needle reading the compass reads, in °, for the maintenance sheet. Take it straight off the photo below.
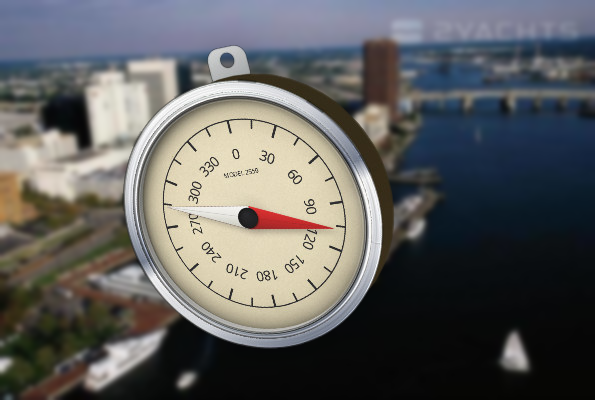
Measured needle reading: 105 °
